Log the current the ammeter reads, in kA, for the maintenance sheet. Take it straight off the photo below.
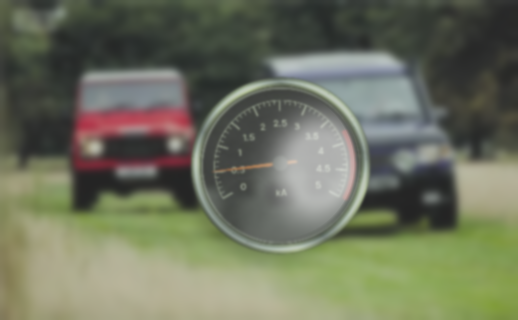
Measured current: 0.5 kA
